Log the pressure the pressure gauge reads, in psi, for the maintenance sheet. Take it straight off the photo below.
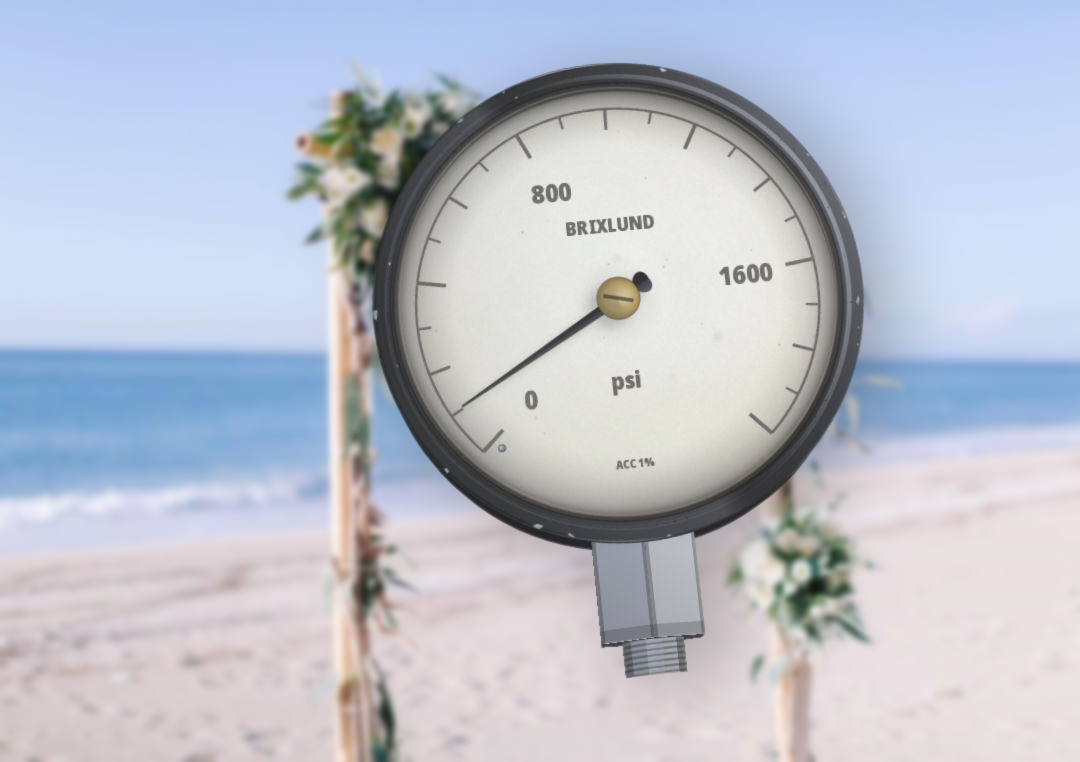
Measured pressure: 100 psi
